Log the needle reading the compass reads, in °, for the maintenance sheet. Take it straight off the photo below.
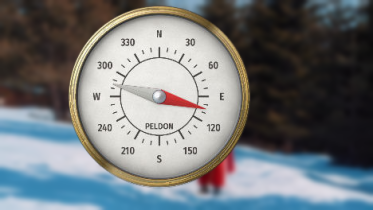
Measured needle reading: 105 °
